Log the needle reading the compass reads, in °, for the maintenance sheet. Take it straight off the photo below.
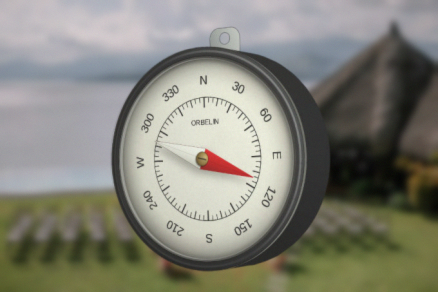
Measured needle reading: 110 °
